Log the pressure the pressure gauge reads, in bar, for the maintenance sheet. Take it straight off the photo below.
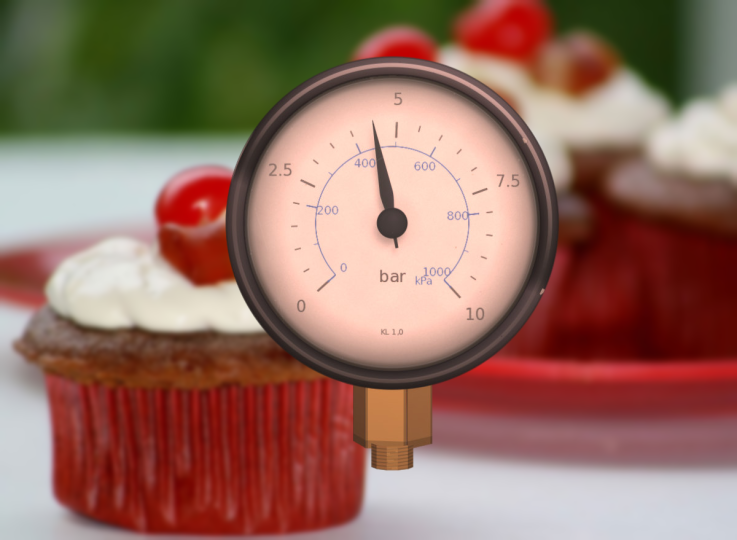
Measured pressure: 4.5 bar
